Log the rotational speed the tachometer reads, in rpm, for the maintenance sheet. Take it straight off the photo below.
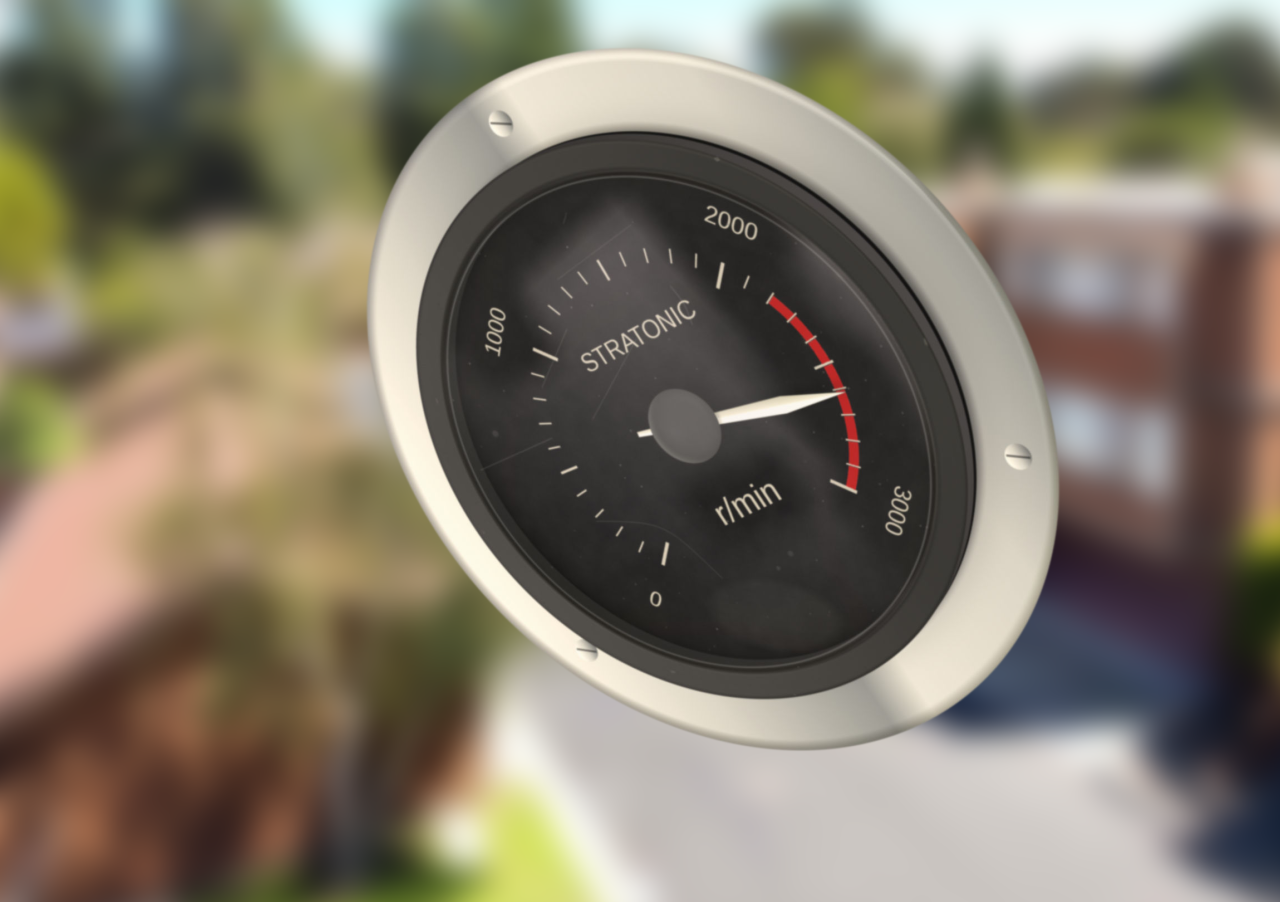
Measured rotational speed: 2600 rpm
